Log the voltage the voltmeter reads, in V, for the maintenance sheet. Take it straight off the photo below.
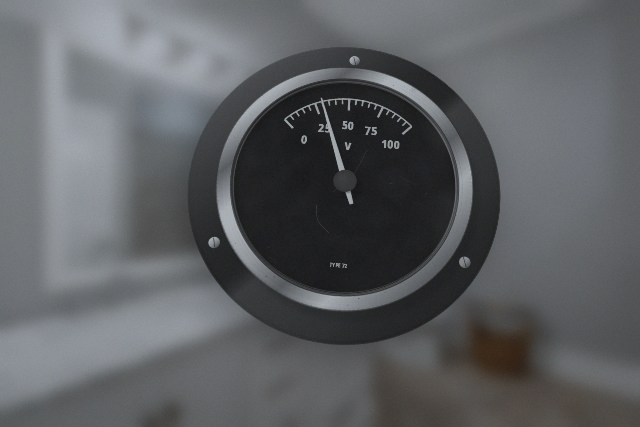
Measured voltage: 30 V
